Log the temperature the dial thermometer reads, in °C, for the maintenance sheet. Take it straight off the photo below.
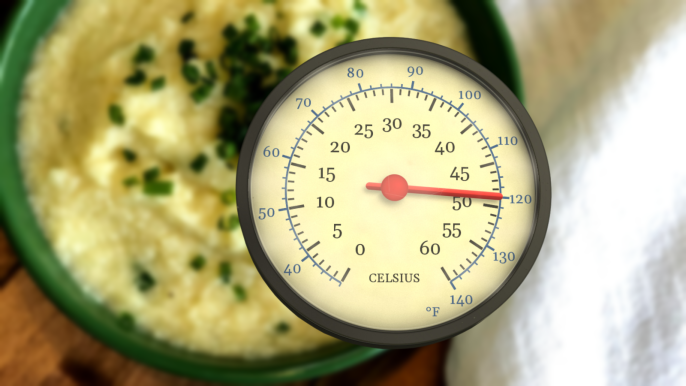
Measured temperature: 49 °C
